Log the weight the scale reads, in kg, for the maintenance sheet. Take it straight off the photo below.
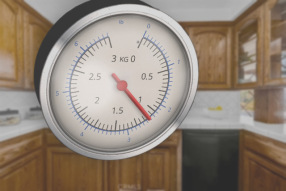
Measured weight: 1.1 kg
